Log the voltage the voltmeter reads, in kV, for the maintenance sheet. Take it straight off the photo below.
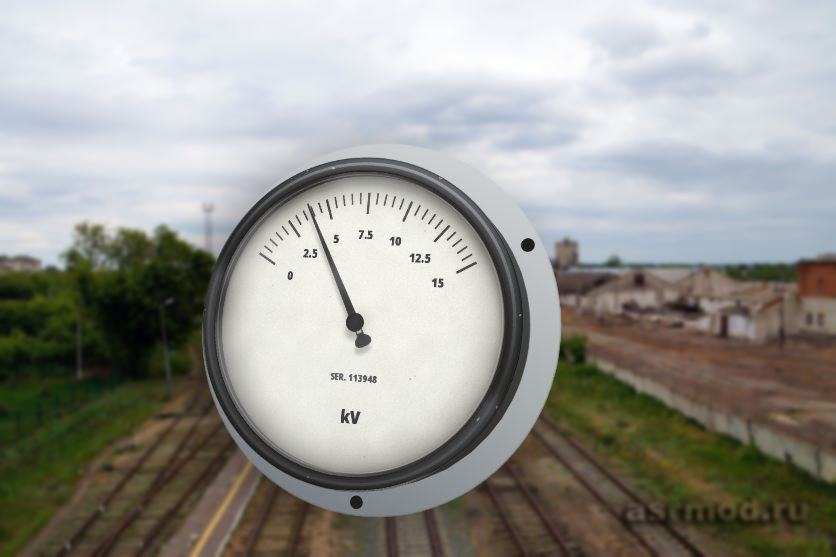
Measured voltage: 4 kV
